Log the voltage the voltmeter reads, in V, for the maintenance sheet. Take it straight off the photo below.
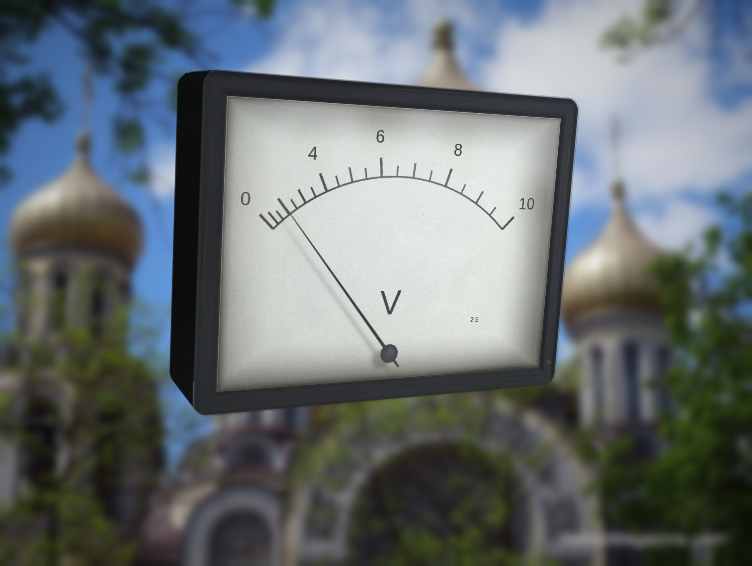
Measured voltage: 2 V
